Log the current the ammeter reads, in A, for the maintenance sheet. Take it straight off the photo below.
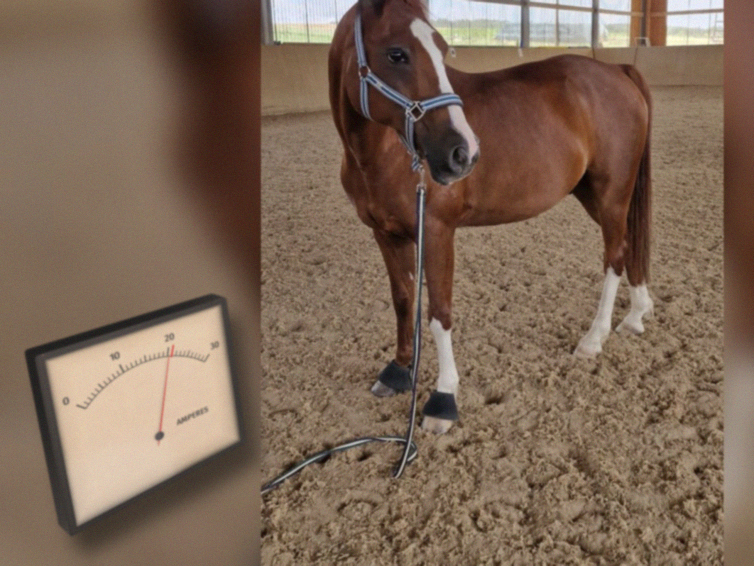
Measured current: 20 A
